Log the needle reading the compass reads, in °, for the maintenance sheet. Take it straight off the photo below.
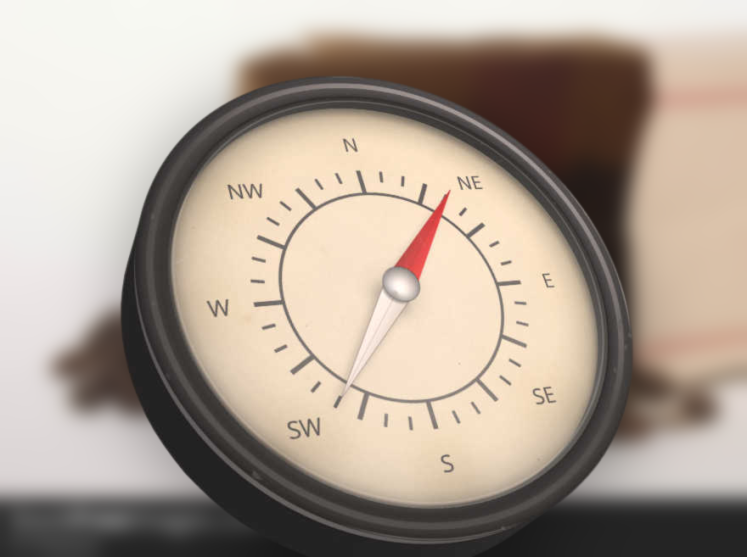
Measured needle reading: 40 °
